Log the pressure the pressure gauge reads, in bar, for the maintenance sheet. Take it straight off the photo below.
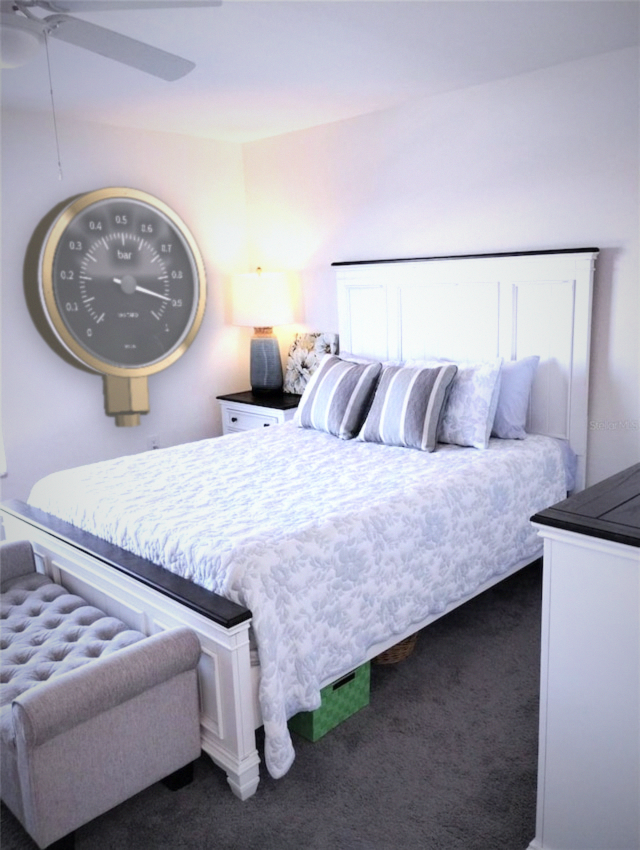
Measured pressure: 0.9 bar
